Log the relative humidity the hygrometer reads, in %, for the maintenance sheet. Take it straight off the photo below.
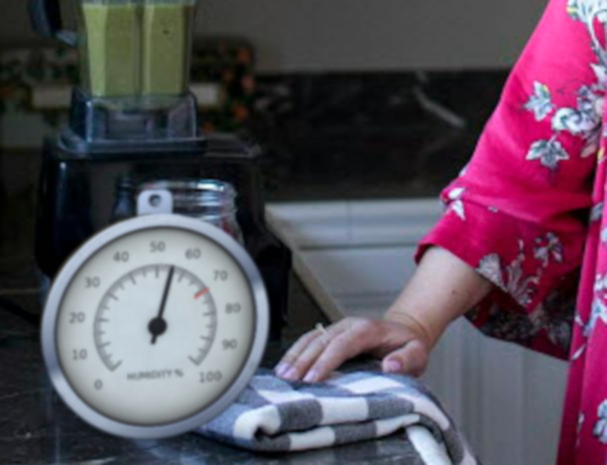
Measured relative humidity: 55 %
